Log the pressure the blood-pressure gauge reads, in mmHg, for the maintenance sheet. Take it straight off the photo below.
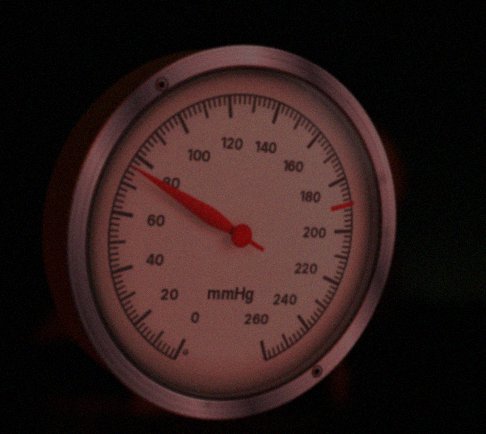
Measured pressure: 76 mmHg
